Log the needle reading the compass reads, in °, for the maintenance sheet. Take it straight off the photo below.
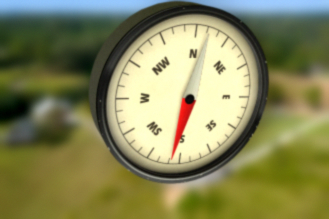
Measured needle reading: 190 °
